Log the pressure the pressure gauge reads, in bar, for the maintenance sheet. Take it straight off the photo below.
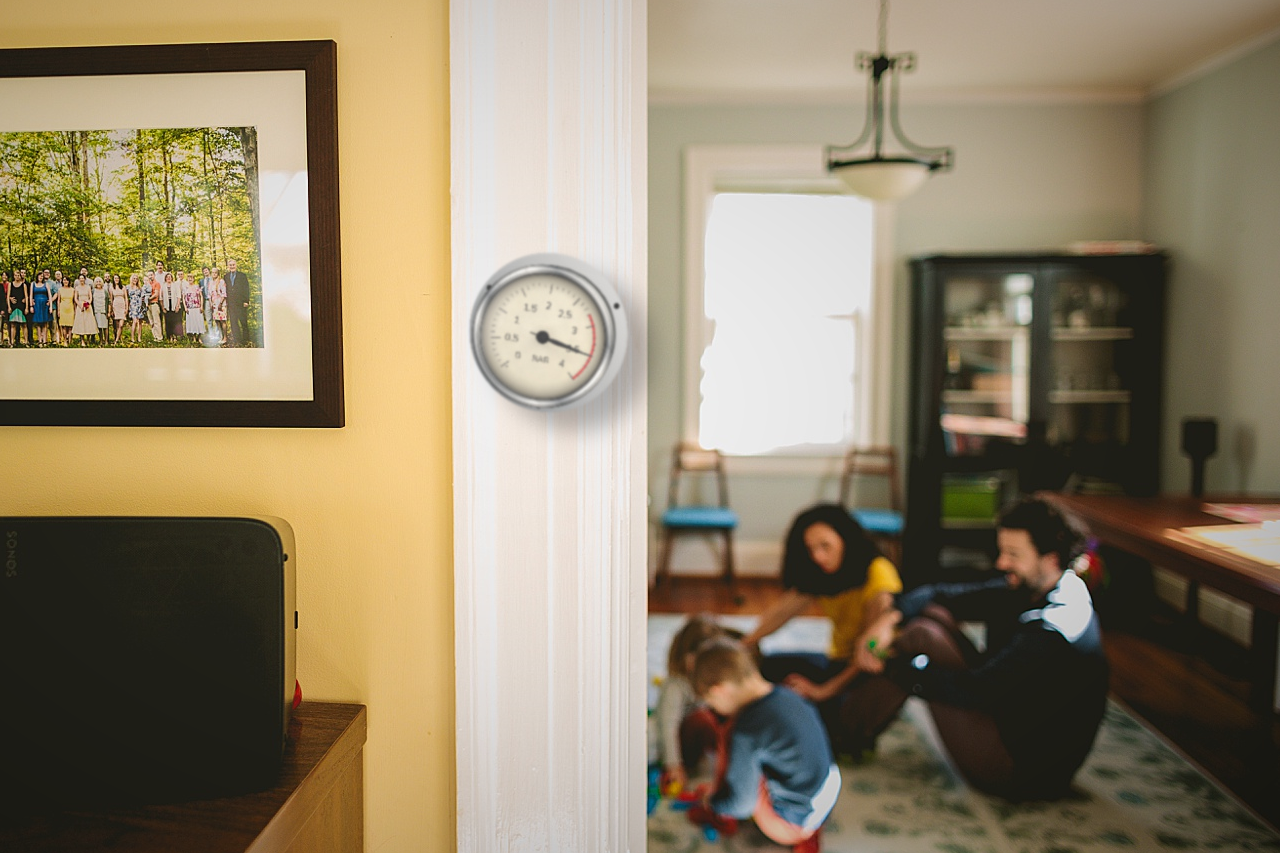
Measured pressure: 3.5 bar
